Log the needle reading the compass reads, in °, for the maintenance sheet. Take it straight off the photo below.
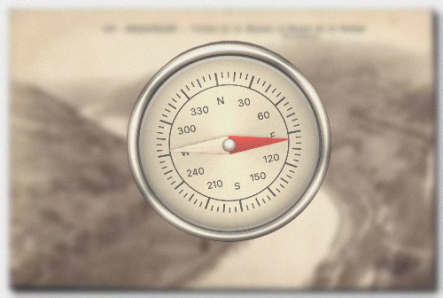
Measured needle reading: 95 °
